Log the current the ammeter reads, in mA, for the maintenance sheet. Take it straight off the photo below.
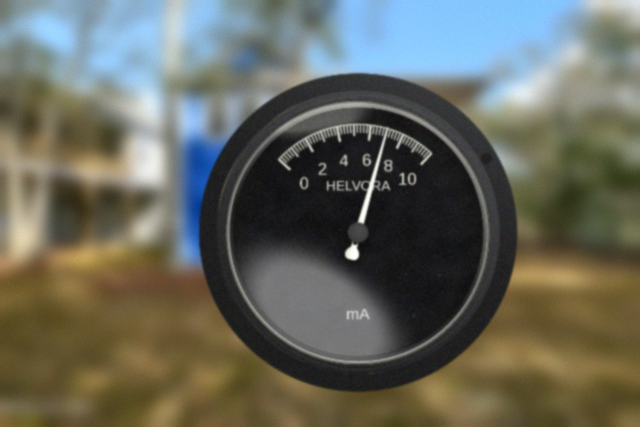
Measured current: 7 mA
